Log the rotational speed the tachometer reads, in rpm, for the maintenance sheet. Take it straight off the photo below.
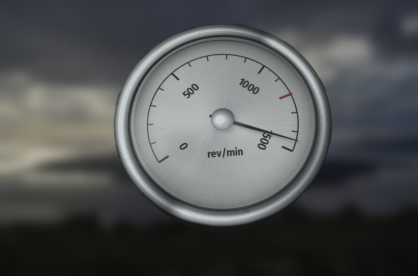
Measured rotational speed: 1450 rpm
